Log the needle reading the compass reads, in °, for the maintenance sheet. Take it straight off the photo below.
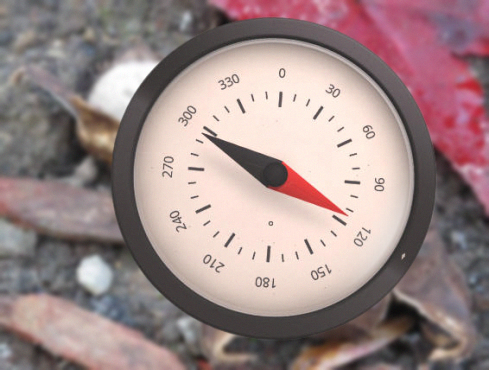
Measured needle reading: 115 °
